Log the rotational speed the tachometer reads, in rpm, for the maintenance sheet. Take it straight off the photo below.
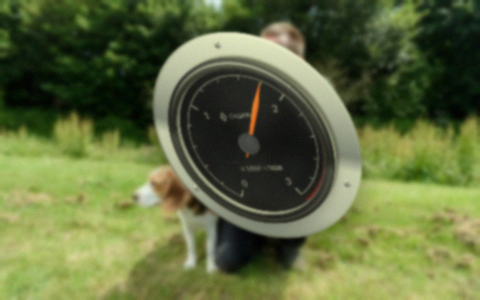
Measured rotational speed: 1800 rpm
